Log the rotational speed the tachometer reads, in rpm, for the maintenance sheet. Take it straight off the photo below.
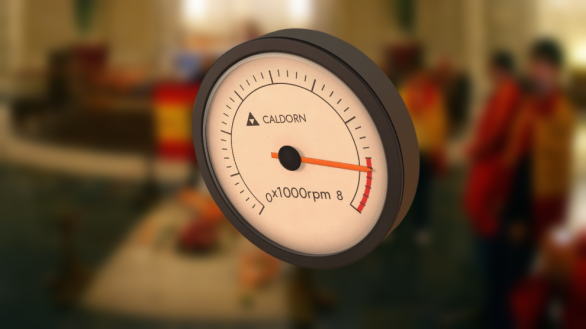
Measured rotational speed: 7000 rpm
